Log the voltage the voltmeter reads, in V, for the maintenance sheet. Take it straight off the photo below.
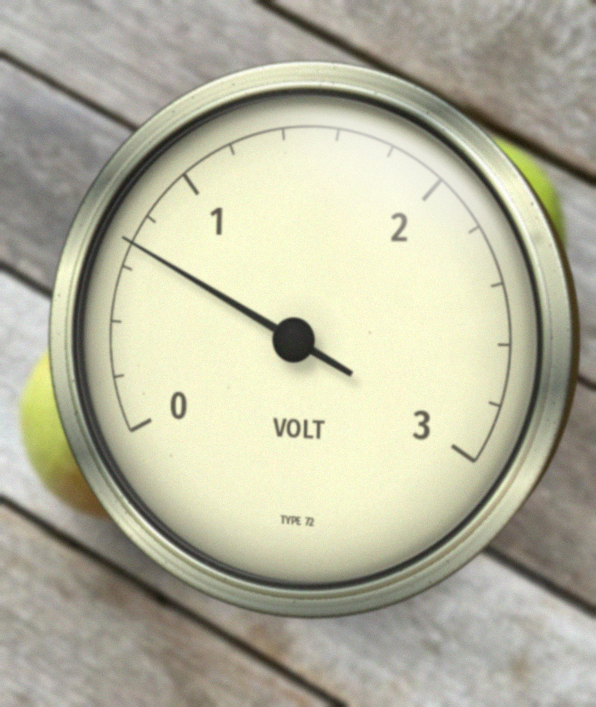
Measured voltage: 0.7 V
